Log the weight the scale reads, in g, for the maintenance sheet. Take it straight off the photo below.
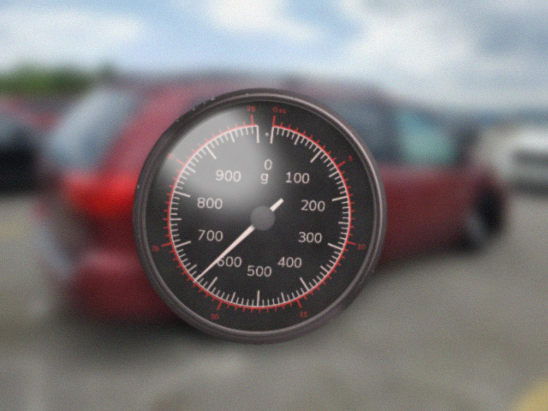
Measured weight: 630 g
